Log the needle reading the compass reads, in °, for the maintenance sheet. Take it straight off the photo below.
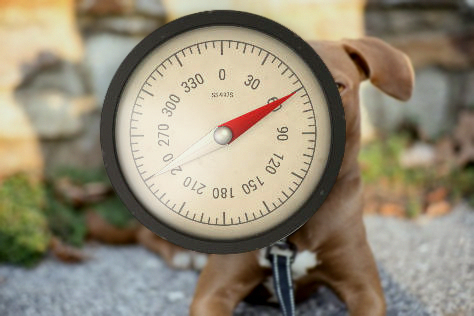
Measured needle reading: 60 °
